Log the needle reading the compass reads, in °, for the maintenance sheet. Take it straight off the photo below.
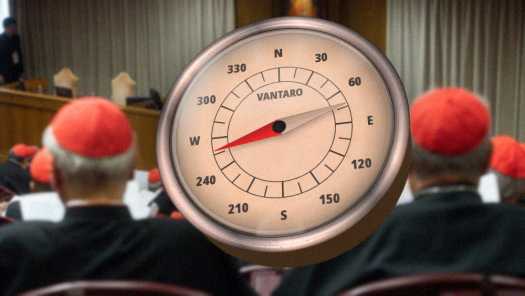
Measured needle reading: 255 °
